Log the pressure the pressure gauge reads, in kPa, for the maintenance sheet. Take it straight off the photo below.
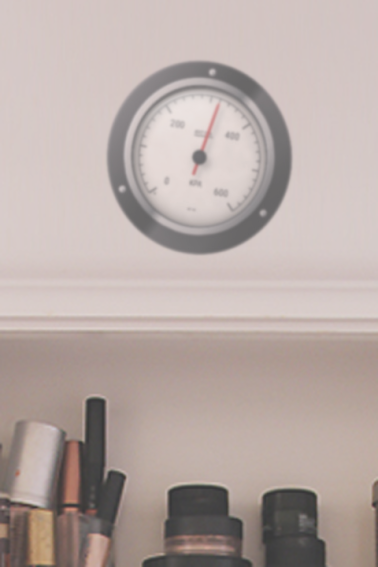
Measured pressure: 320 kPa
